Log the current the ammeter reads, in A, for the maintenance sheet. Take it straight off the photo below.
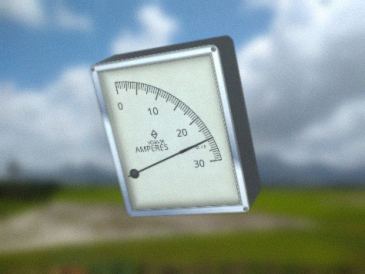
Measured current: 25 A
